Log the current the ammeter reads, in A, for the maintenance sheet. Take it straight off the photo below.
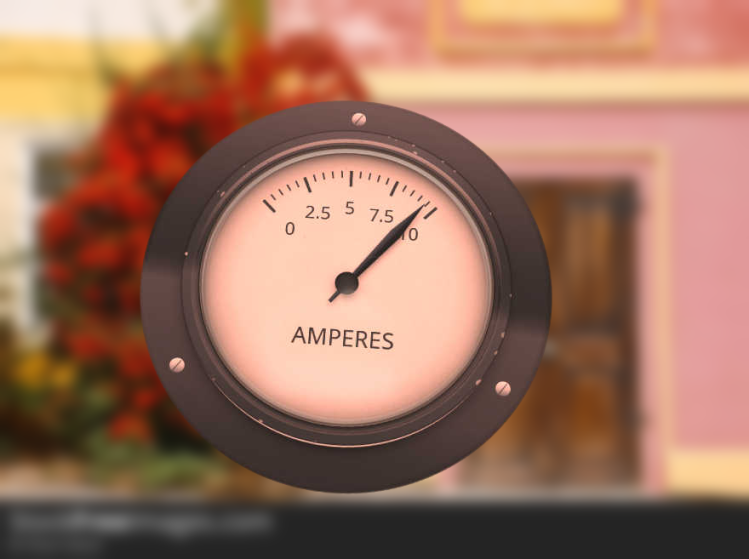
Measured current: 9.5 A
